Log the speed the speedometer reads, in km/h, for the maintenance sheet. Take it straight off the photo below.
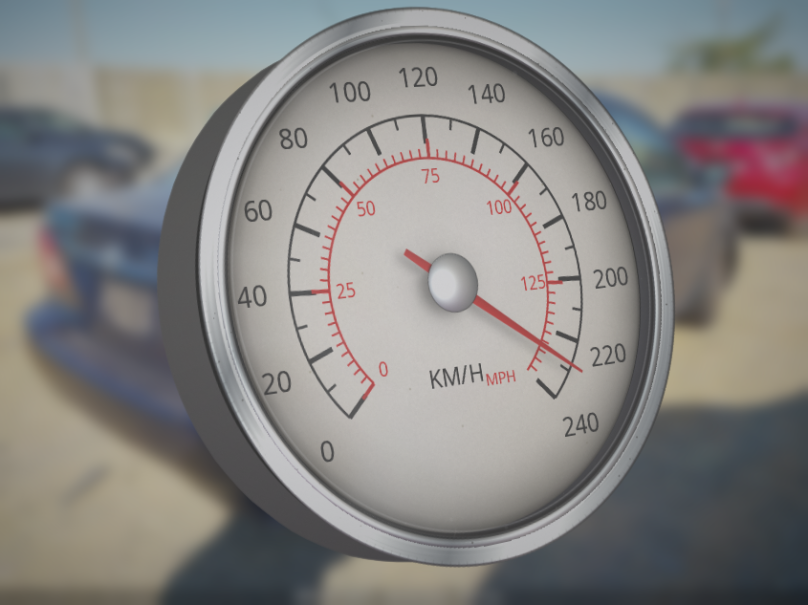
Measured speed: 230 km/h
